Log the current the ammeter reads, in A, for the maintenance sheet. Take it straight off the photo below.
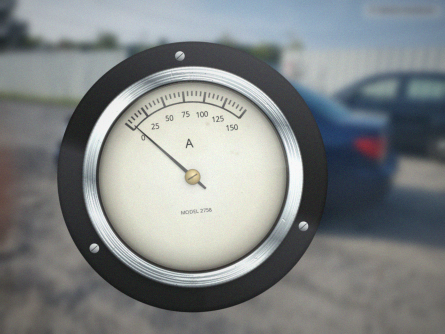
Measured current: 5 A
